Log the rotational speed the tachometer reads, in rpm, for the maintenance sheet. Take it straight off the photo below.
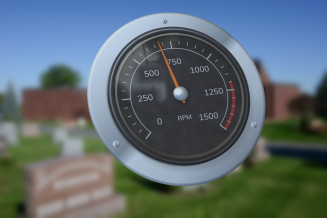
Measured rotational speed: 675 rpm
